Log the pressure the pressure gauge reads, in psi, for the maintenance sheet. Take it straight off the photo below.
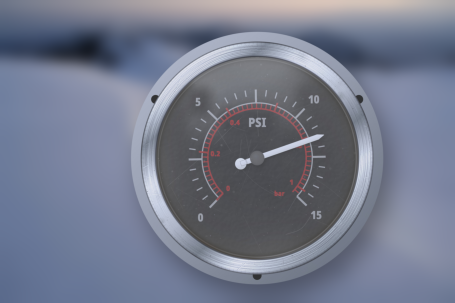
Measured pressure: 11.5 psi
